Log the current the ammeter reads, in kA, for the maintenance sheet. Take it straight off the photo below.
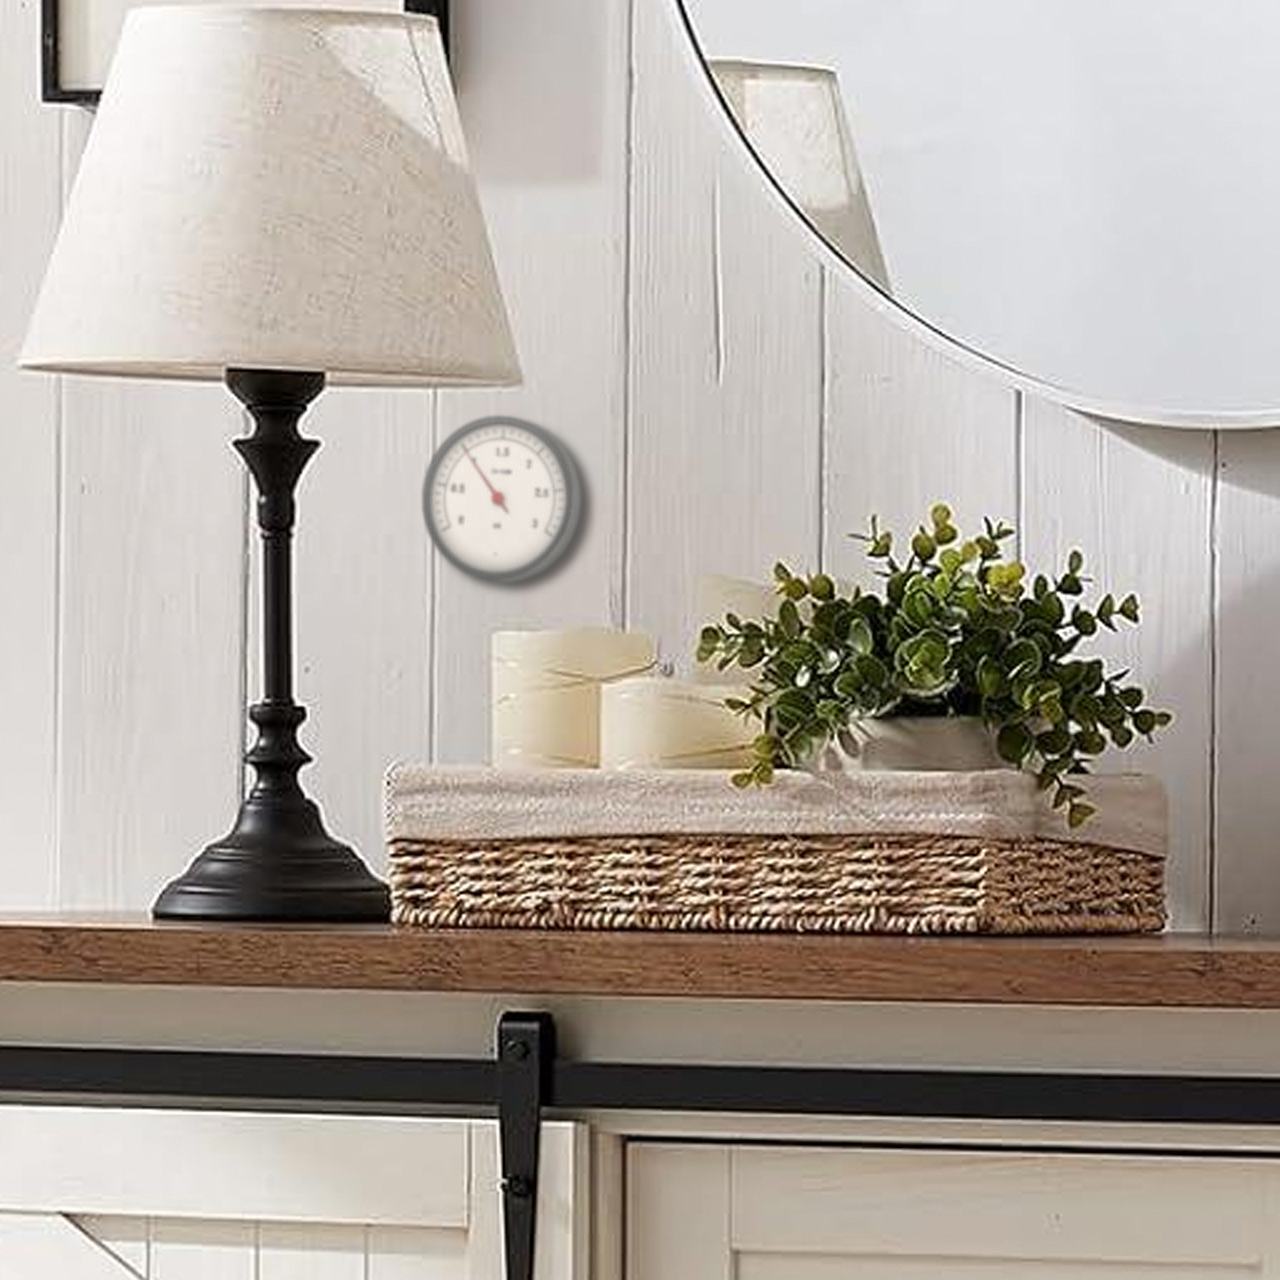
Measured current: 1 kA
